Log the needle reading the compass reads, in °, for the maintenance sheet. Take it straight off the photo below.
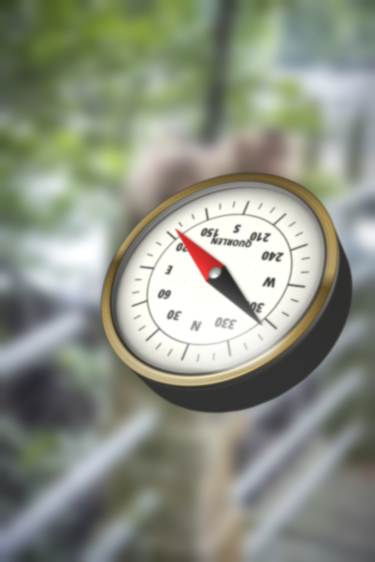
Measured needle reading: 125 °
